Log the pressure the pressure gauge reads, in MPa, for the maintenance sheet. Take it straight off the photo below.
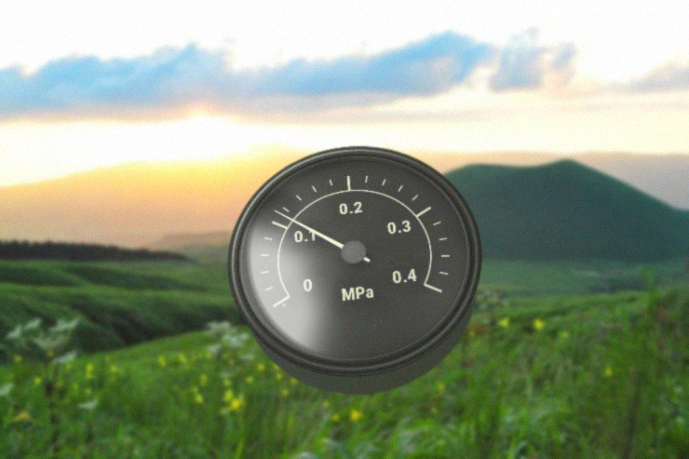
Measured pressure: 0.11 MPa
